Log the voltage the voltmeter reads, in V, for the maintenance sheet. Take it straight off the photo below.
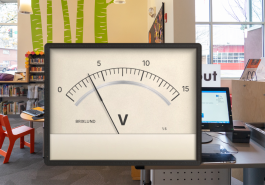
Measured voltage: 3.5 V
